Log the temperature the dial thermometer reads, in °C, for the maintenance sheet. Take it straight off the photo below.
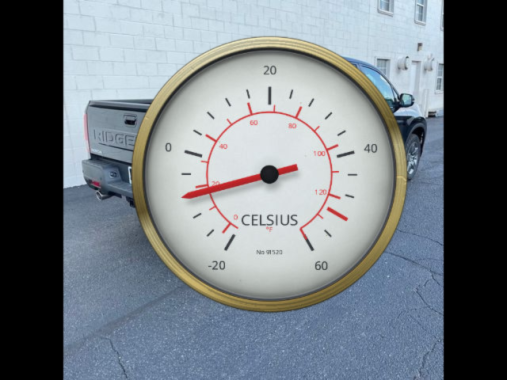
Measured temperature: -8 °C
